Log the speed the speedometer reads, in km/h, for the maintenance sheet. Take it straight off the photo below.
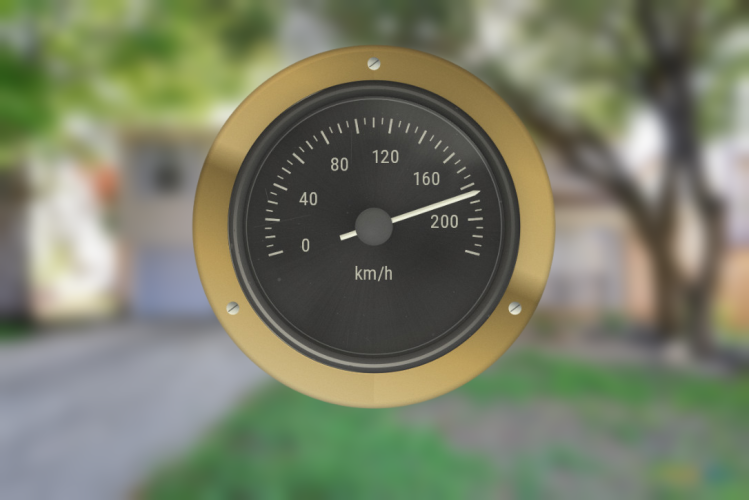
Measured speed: 185 km/h
